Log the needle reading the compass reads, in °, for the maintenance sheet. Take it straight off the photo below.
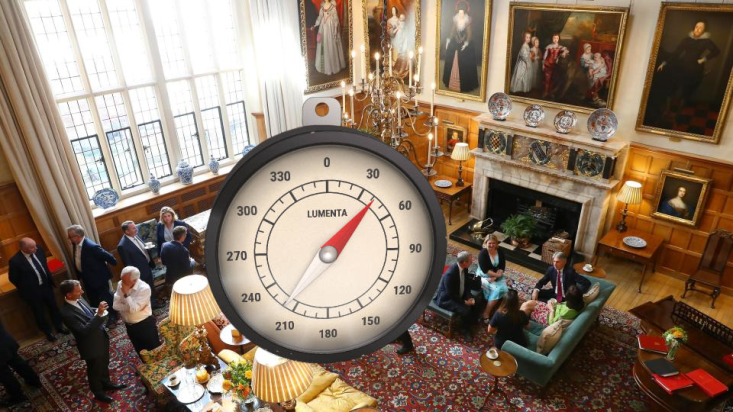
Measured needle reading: 40 °
